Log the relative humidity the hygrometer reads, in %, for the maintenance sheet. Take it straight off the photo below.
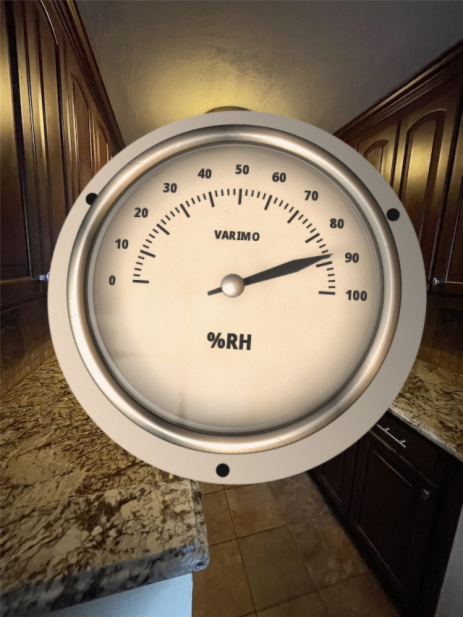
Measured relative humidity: 88 %
